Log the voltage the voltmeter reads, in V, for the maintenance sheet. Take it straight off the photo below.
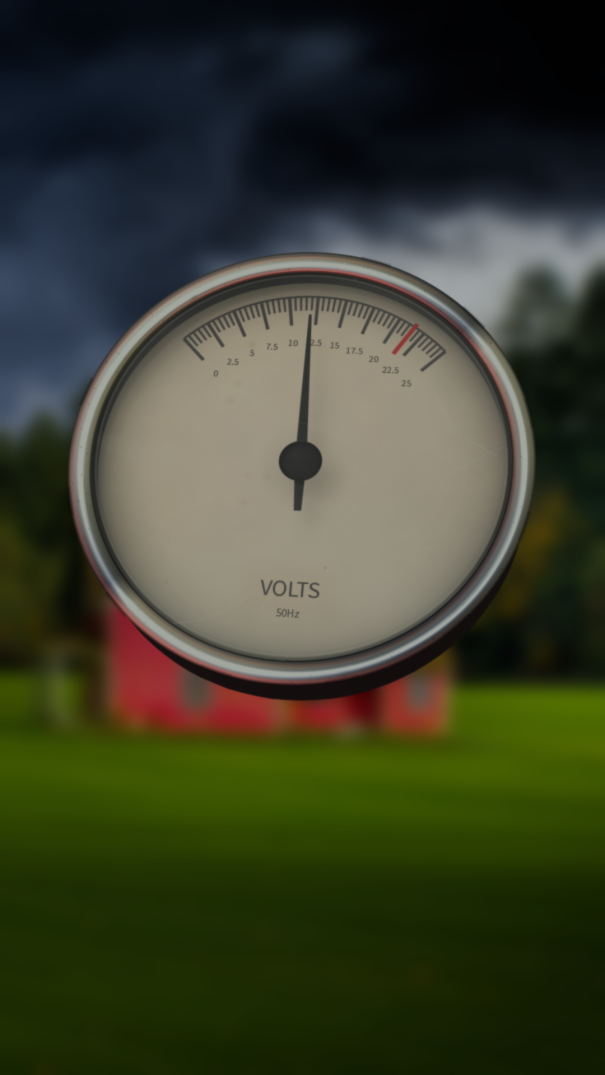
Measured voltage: 12 V
